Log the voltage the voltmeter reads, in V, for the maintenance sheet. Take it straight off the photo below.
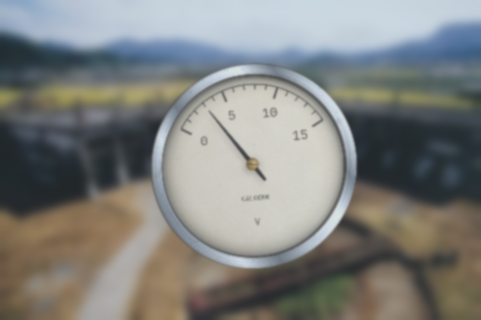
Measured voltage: 3 V
